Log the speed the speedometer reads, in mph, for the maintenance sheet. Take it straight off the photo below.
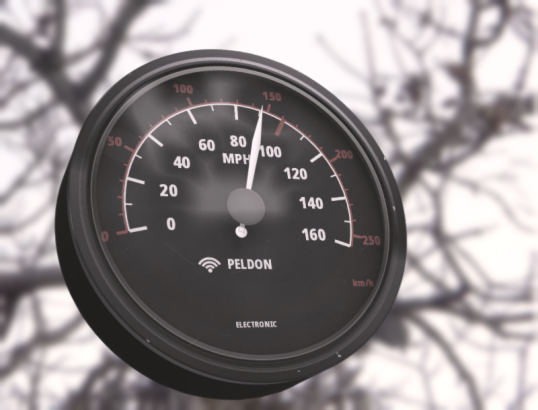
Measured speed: 90 mph
